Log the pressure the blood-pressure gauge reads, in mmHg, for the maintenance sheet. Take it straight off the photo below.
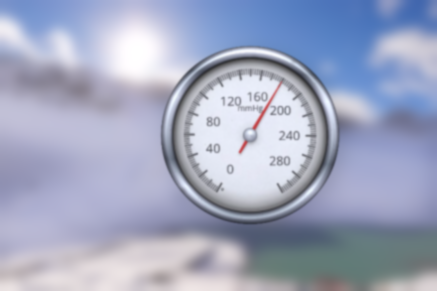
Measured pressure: 180 mmHg
